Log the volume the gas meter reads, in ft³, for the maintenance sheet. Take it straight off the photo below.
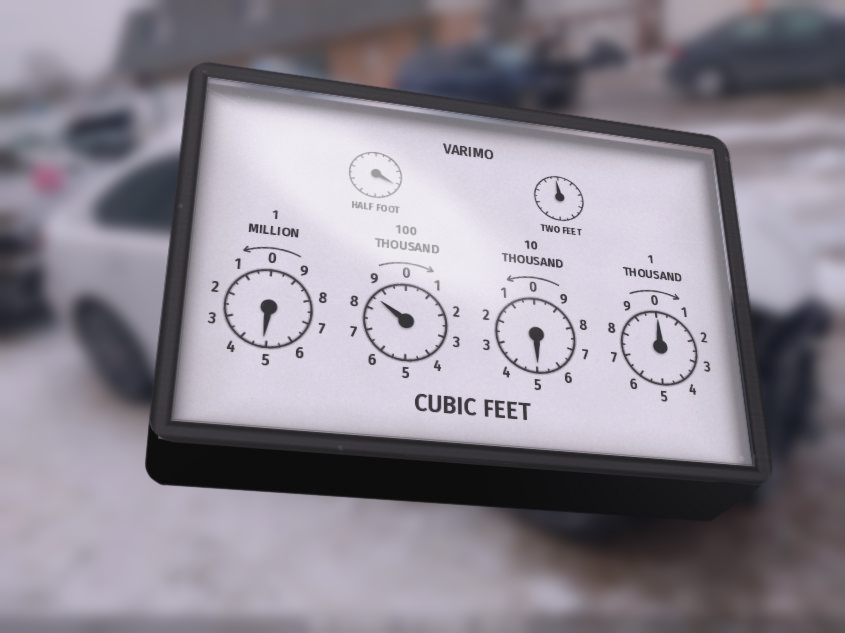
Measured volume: 485000 ft³
